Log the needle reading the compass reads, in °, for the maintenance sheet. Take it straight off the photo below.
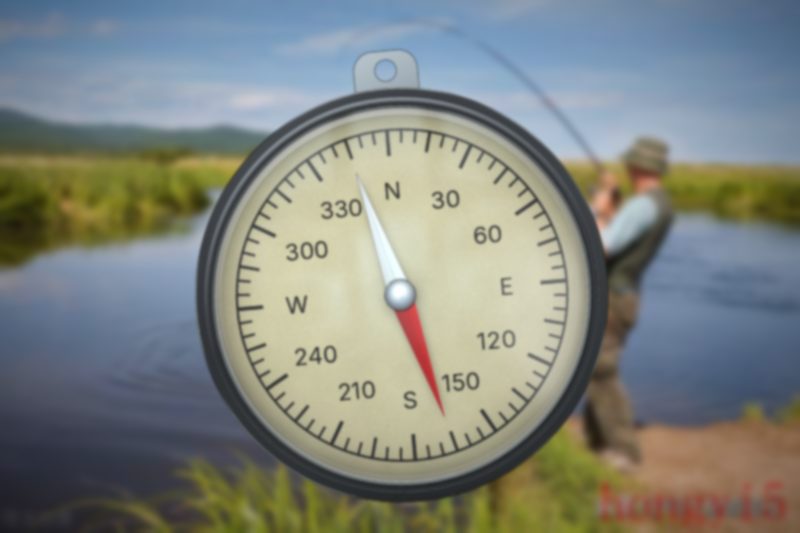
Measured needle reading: 165 °
